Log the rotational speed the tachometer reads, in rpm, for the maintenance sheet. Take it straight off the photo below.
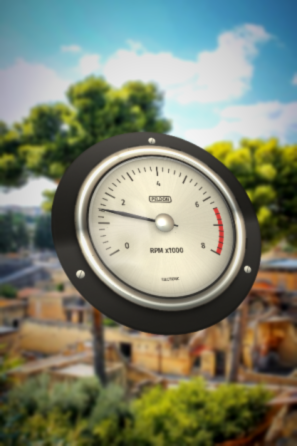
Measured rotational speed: 1400 rpm
